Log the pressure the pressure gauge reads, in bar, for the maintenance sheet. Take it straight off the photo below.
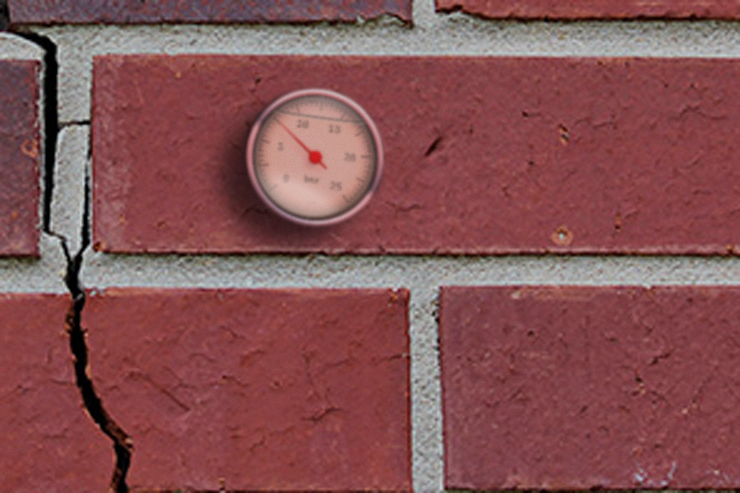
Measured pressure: 7.5 bar
